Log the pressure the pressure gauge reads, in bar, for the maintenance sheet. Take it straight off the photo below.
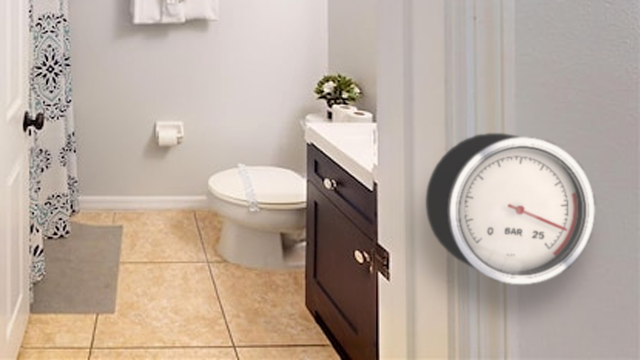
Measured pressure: 22.5 bar
